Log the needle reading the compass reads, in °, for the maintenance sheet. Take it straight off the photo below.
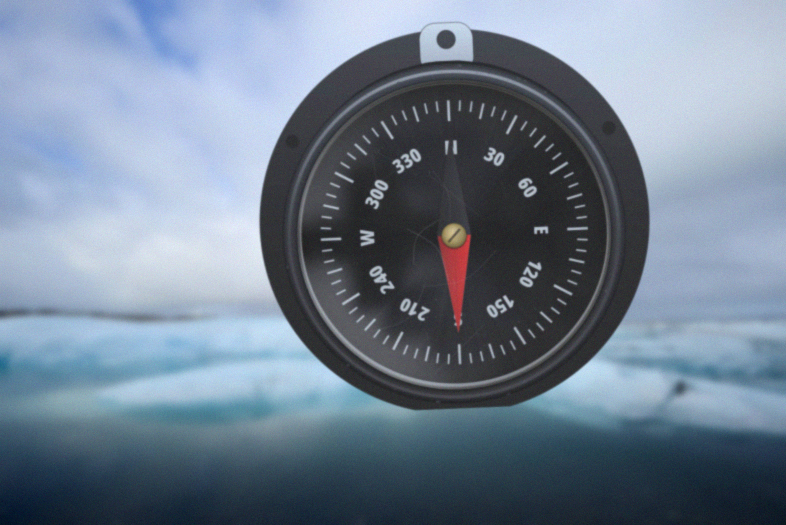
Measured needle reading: 180 °
